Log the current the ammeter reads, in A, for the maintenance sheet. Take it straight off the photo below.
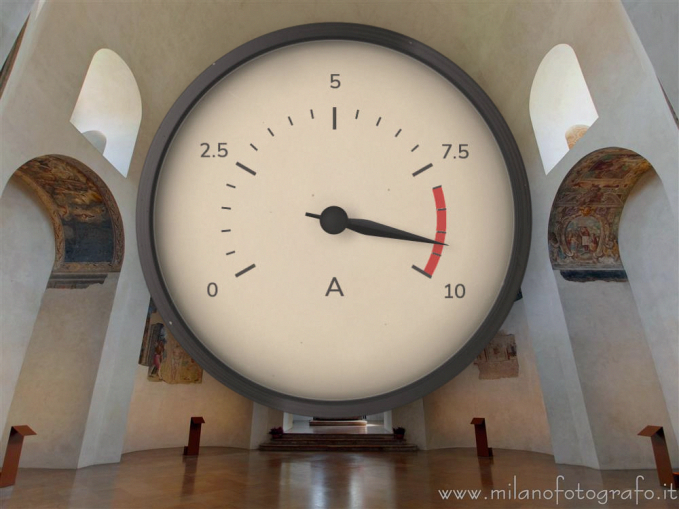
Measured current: 9.25 A
